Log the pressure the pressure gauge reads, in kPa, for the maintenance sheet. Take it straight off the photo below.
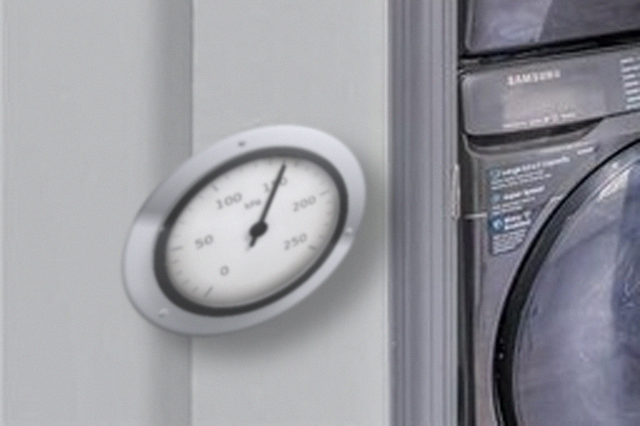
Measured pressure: 150 kPa
